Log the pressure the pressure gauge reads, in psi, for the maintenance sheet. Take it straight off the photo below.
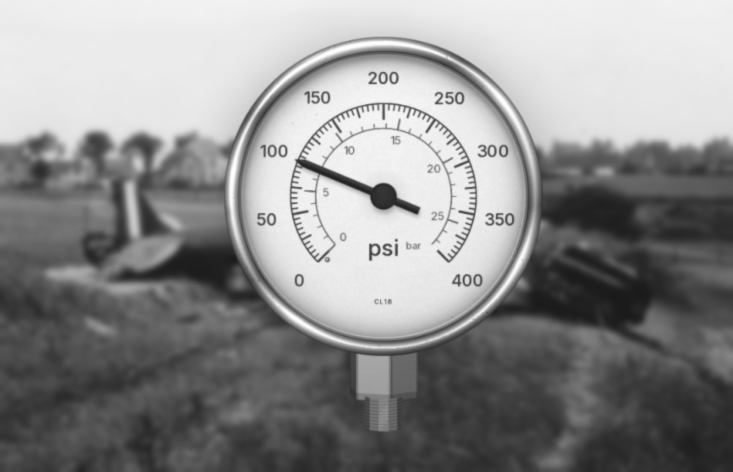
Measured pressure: 100 psi
